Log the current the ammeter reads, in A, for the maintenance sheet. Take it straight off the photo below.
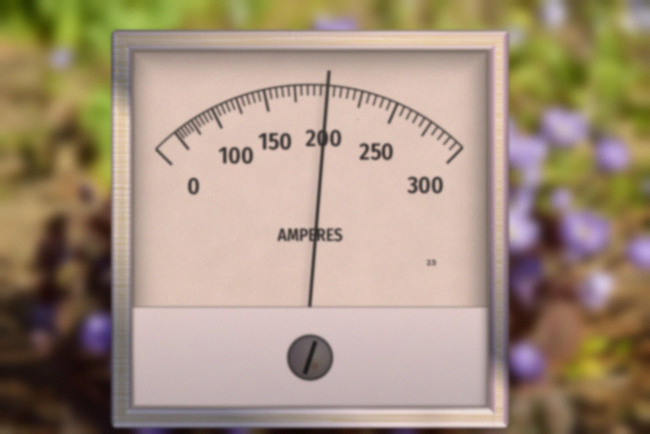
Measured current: 200 A
